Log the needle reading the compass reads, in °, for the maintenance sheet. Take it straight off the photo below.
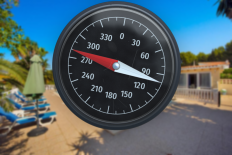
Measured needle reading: 280 °
